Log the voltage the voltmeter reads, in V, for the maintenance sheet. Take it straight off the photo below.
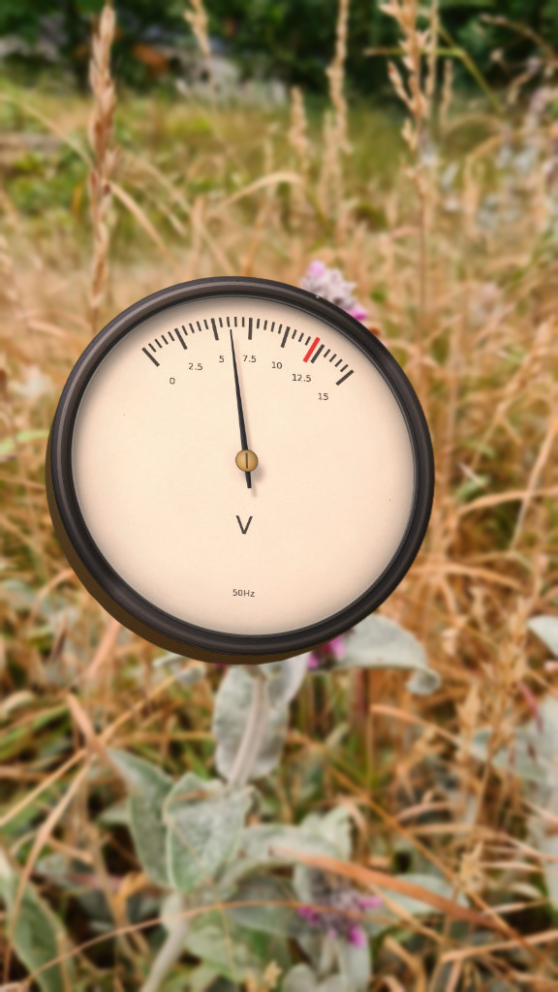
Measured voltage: 6 V
